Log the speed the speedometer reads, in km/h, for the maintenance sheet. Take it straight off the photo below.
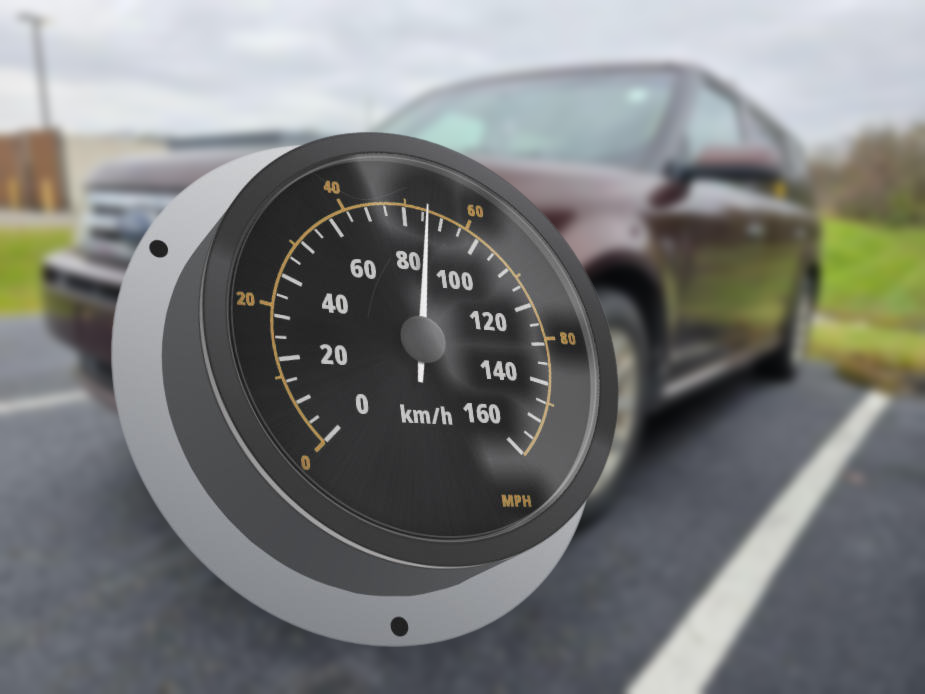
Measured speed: 85 km/h
